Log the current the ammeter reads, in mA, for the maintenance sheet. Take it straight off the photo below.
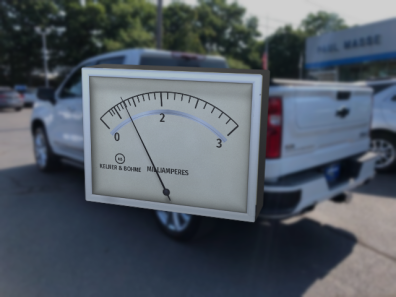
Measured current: 1.3 mA
